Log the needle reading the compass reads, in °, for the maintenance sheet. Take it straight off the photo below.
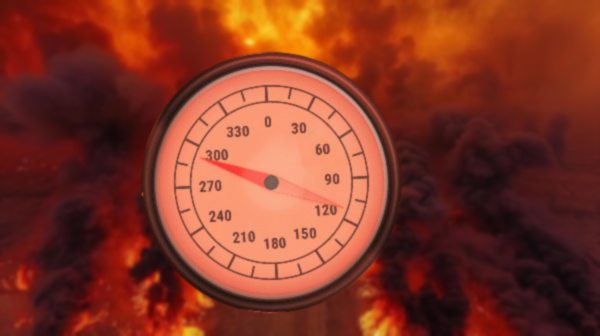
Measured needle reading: 292.5 °
